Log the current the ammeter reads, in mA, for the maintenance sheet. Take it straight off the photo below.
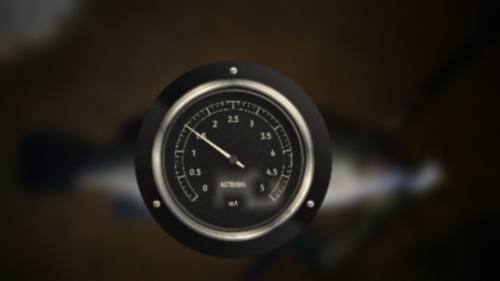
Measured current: 1.5 mA
